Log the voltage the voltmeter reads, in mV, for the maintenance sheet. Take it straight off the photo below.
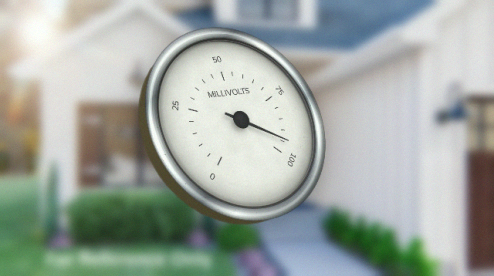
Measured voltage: 95 mV
